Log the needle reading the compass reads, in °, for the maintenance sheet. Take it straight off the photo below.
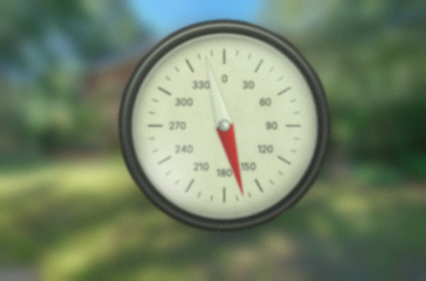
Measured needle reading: 165 °
